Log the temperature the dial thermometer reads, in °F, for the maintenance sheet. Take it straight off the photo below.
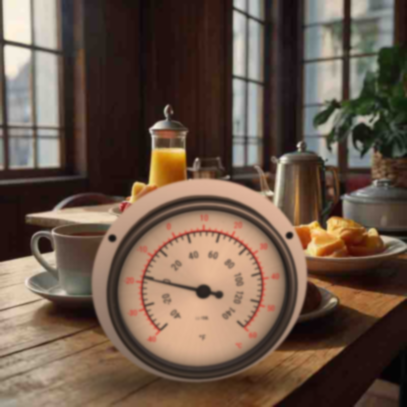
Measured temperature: 0 °F
